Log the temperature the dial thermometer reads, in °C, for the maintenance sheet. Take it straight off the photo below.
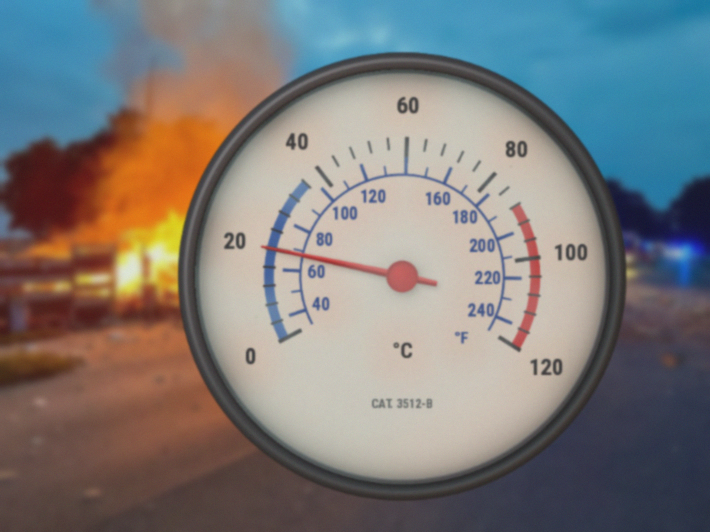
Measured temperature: 20 °C
